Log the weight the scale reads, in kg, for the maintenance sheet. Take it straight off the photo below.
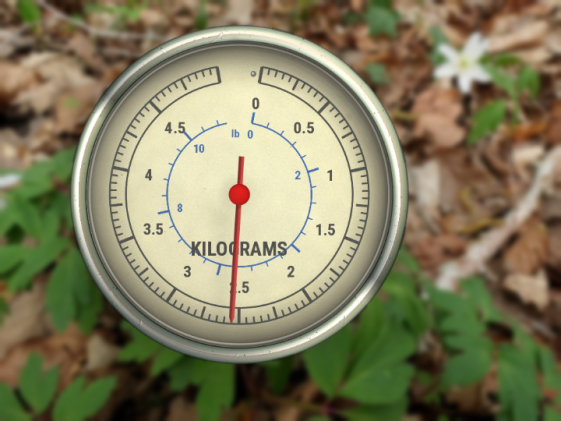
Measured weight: 2.55 kg
